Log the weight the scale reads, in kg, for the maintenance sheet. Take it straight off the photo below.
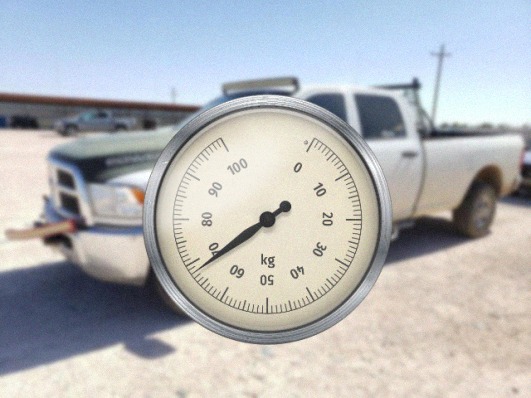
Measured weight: 68 kg
